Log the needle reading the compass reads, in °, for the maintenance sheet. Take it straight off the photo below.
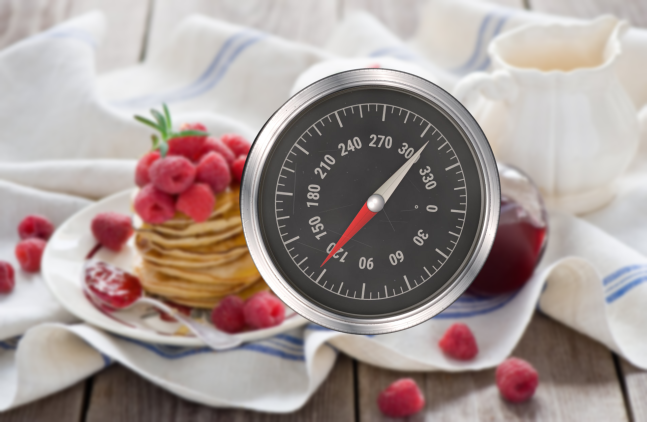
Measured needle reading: 125 °
